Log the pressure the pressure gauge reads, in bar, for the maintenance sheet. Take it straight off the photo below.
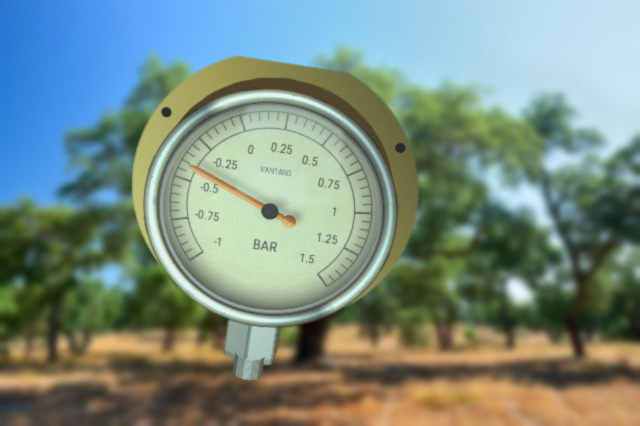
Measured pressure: -0.4 bar
